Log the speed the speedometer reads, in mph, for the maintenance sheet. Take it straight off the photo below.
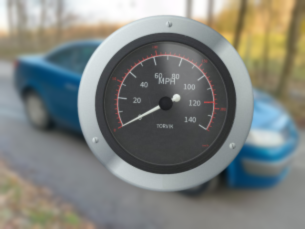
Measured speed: 0 mph
